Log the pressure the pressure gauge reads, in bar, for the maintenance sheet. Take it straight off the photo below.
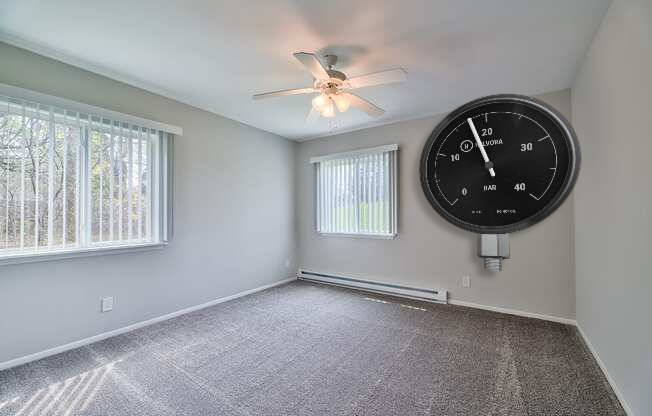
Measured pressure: 17.5 bar
